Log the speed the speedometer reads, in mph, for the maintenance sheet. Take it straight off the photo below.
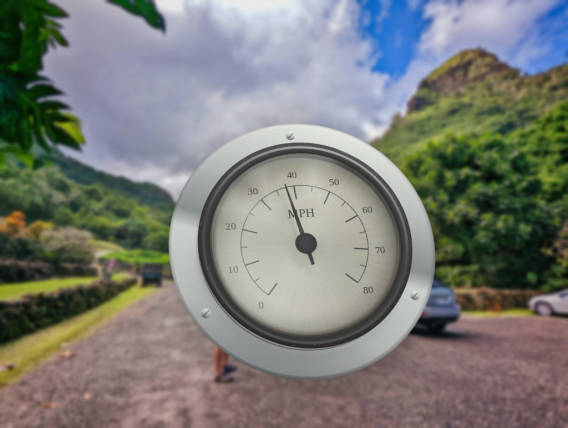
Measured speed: 37.5 mph
